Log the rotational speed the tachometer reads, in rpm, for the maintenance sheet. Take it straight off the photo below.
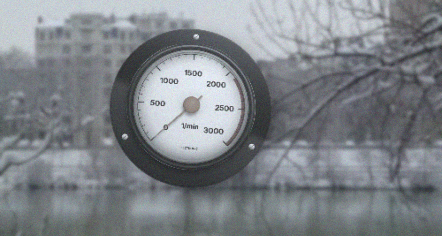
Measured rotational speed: 0 rpm
